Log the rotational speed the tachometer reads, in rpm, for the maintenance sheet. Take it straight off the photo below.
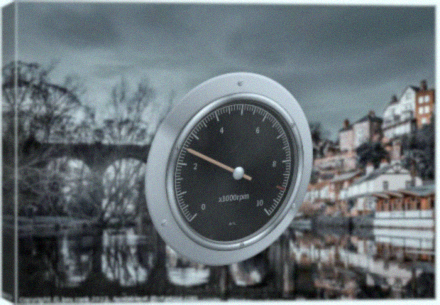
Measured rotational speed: 2500 rpm
